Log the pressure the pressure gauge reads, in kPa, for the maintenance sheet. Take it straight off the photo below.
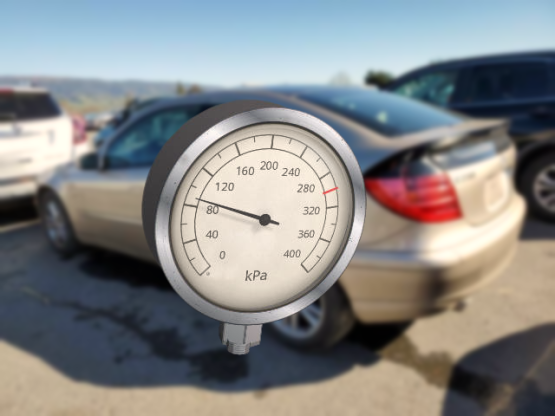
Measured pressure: 90 kPa
